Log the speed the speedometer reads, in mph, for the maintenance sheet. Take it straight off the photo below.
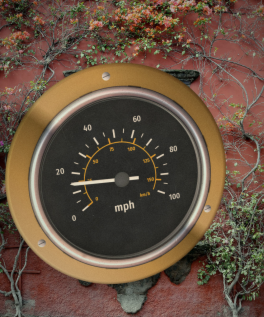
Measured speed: 15 mph
